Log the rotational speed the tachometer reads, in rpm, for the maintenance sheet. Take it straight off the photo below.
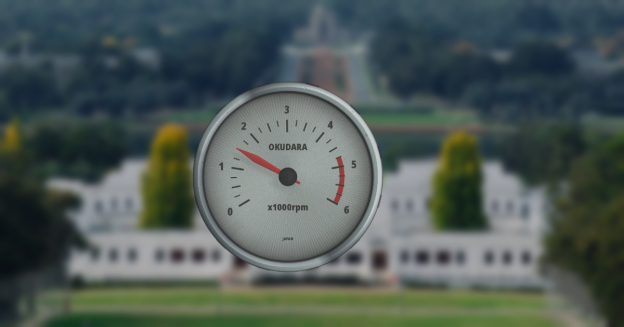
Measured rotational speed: 1500 rpm
